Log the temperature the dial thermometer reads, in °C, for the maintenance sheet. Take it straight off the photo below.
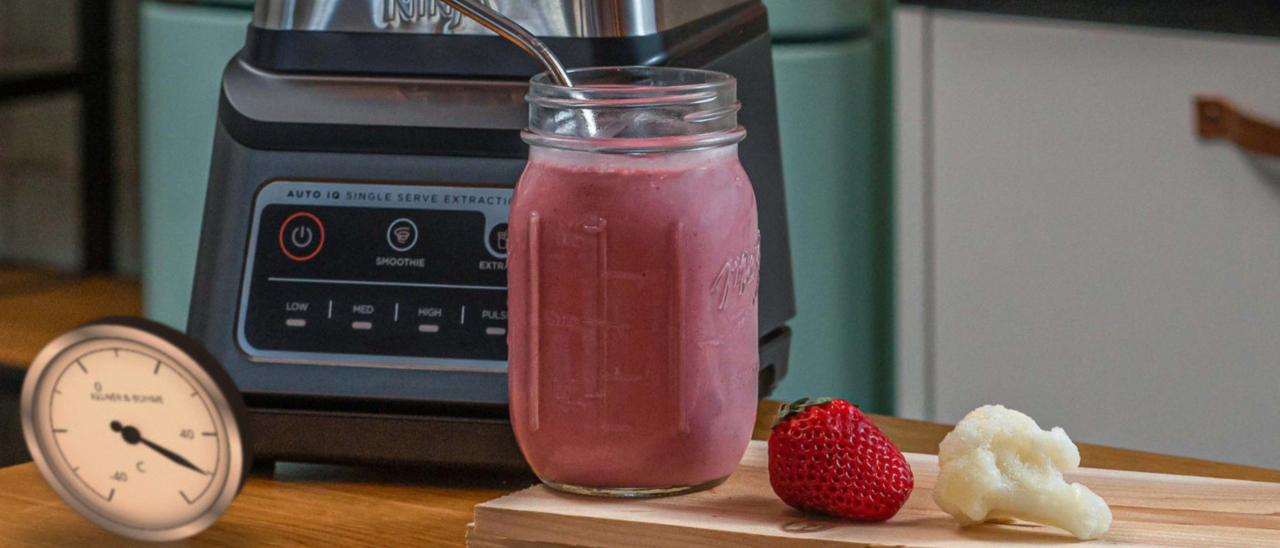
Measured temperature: 50 °C
